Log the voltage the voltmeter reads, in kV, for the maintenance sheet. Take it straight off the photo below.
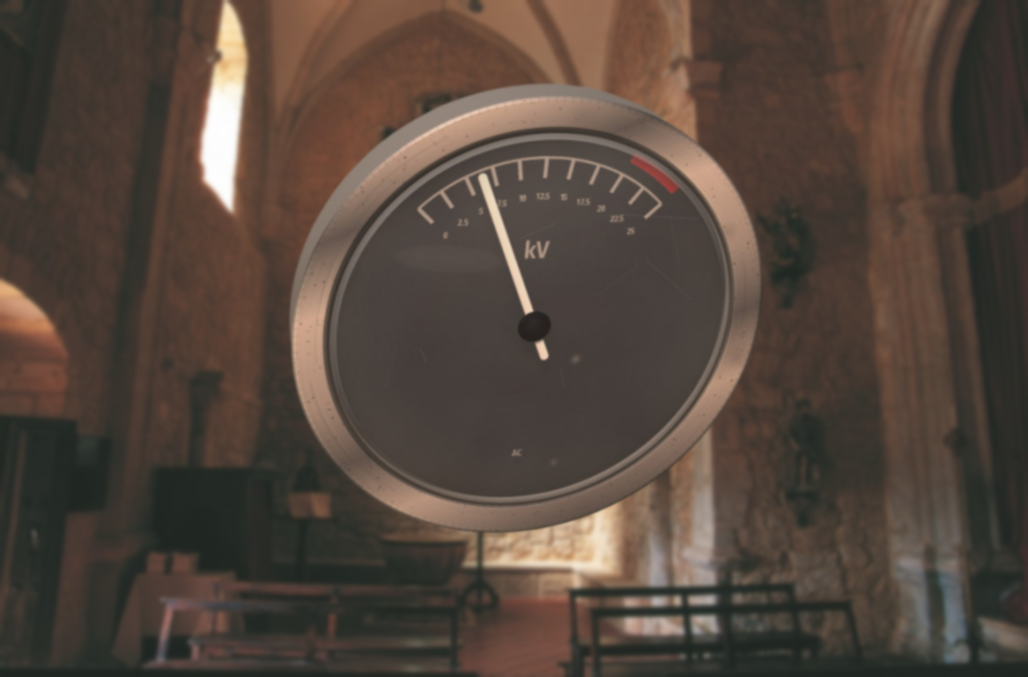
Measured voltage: 6.25 kV
